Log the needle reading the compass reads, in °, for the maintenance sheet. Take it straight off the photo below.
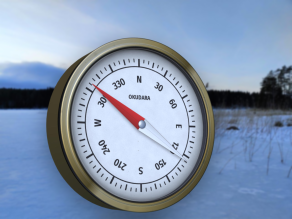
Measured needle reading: 305 °
